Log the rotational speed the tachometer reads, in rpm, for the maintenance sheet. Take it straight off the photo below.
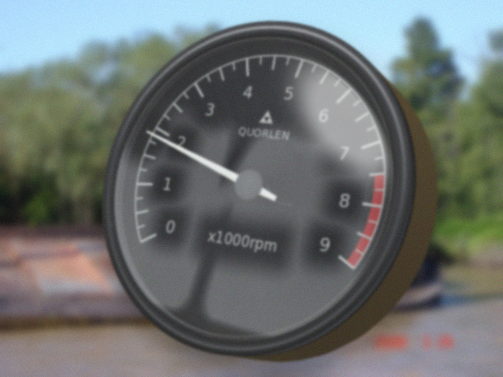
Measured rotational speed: 1875 rpm
